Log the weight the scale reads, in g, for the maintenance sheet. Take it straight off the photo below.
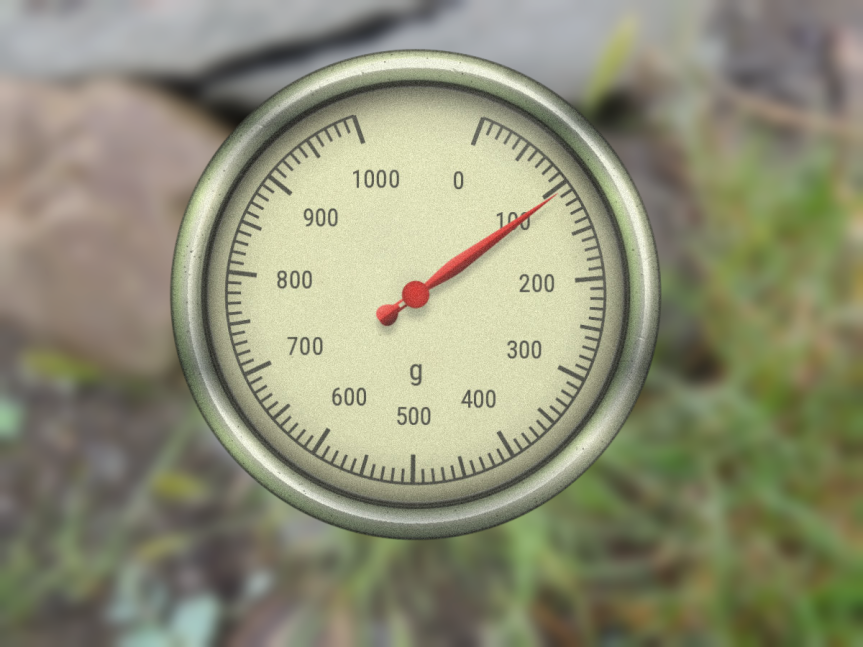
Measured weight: 105 g
